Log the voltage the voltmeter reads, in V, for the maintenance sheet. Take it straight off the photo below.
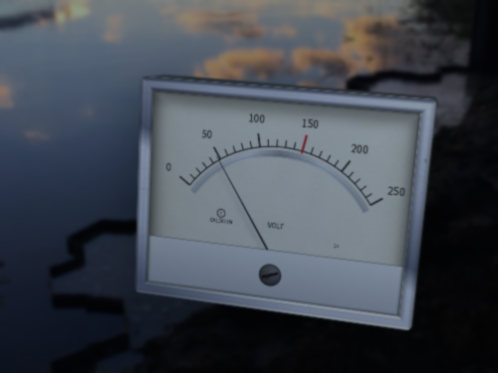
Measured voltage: 50 V
